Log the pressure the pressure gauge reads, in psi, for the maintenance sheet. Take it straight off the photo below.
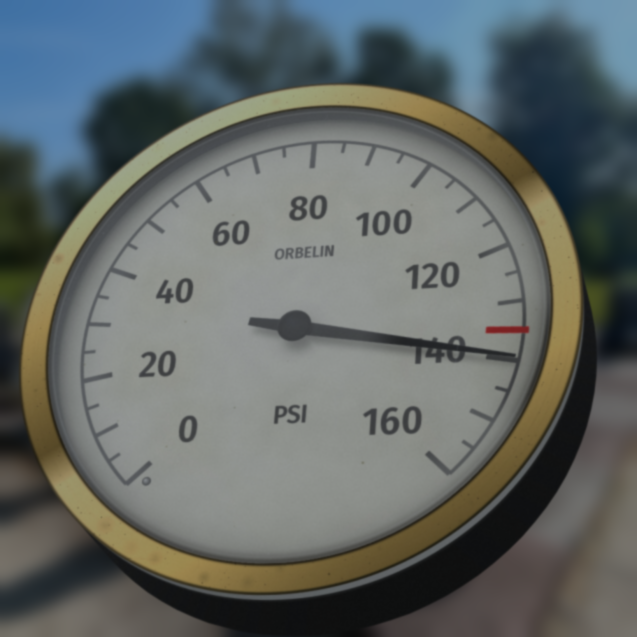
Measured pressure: 140 psi
